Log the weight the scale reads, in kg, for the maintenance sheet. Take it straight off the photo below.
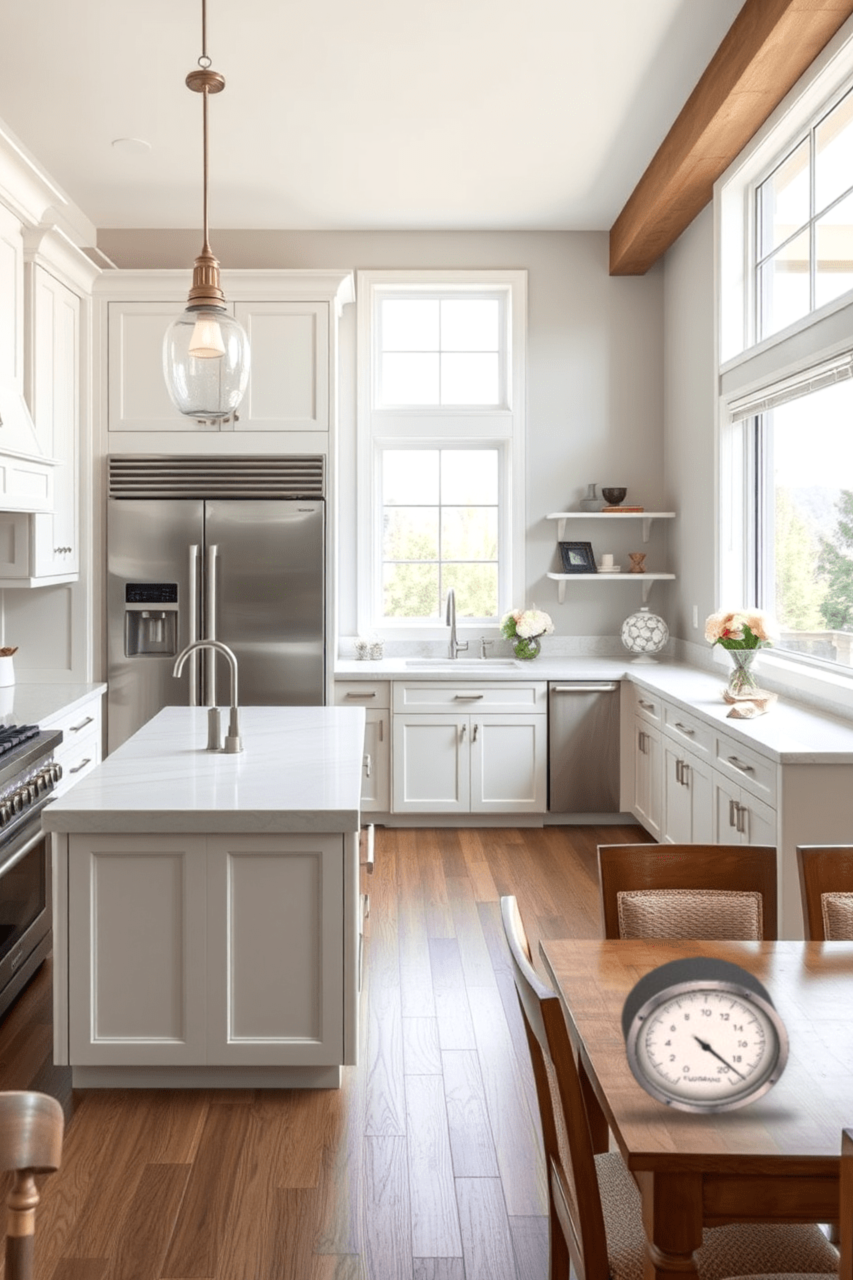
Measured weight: 19 kg
